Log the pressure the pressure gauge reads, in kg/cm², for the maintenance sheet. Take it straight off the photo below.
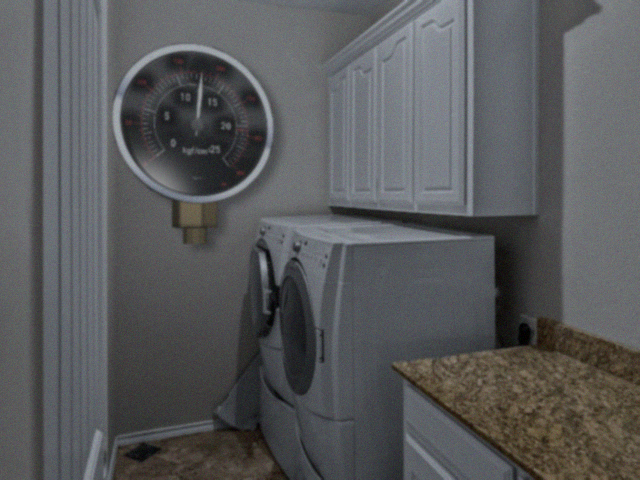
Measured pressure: 12.5 kg/cm²
